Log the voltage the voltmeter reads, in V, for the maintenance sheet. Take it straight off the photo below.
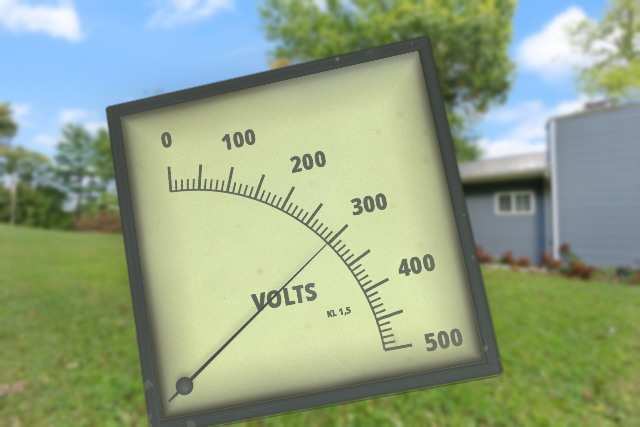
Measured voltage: 300 V
